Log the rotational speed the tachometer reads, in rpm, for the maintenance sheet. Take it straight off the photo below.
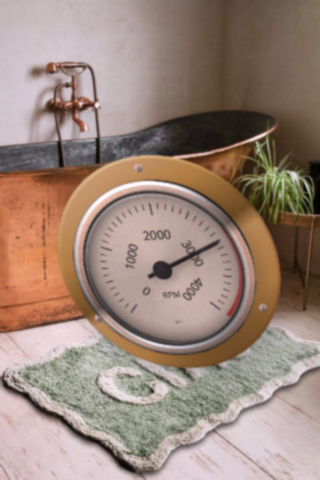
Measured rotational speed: 3000 rpm
